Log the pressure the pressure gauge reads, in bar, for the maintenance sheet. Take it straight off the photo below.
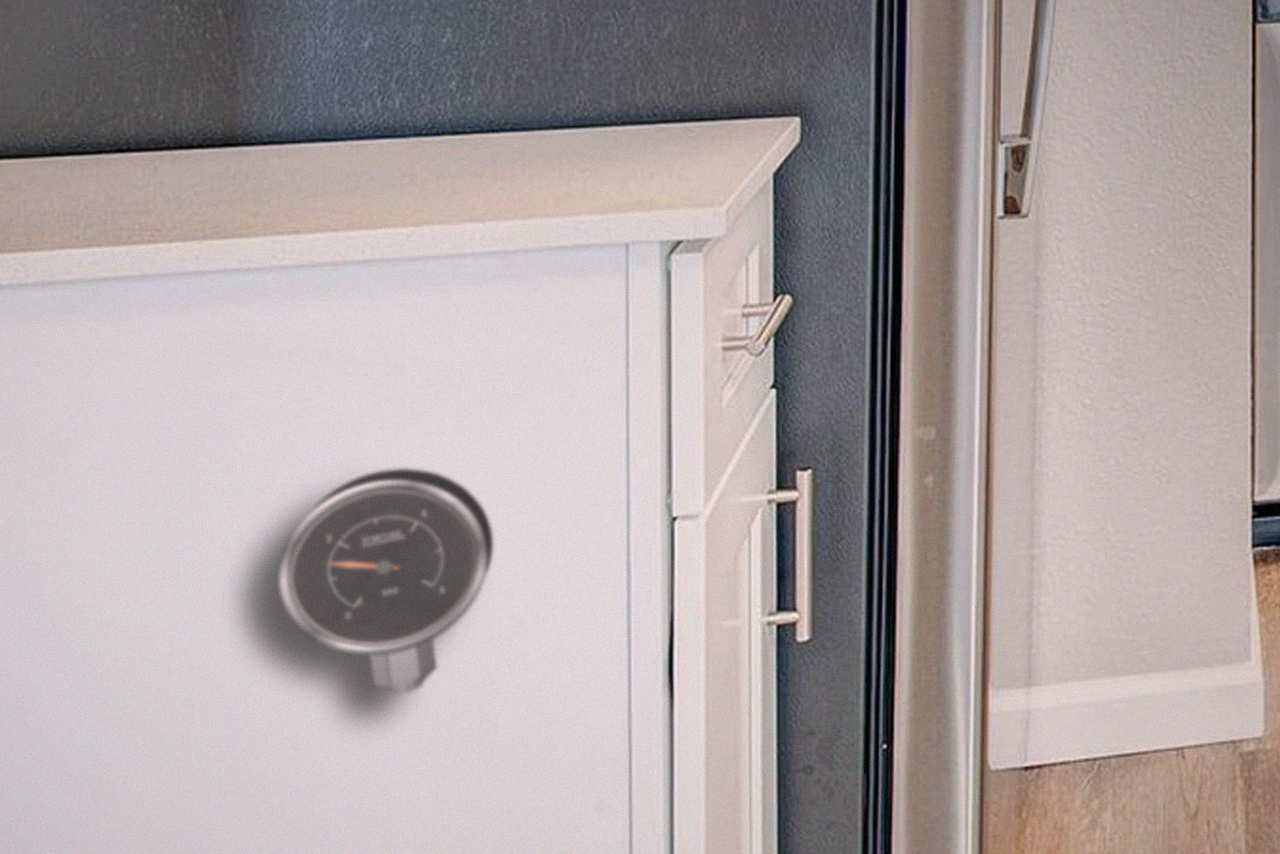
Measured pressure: 1.5 bar
